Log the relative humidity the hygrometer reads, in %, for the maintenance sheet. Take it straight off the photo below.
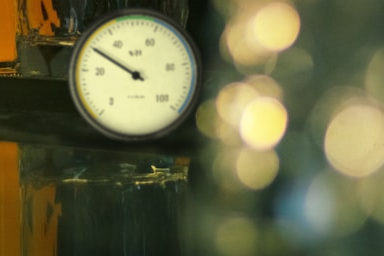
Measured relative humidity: 30 %
